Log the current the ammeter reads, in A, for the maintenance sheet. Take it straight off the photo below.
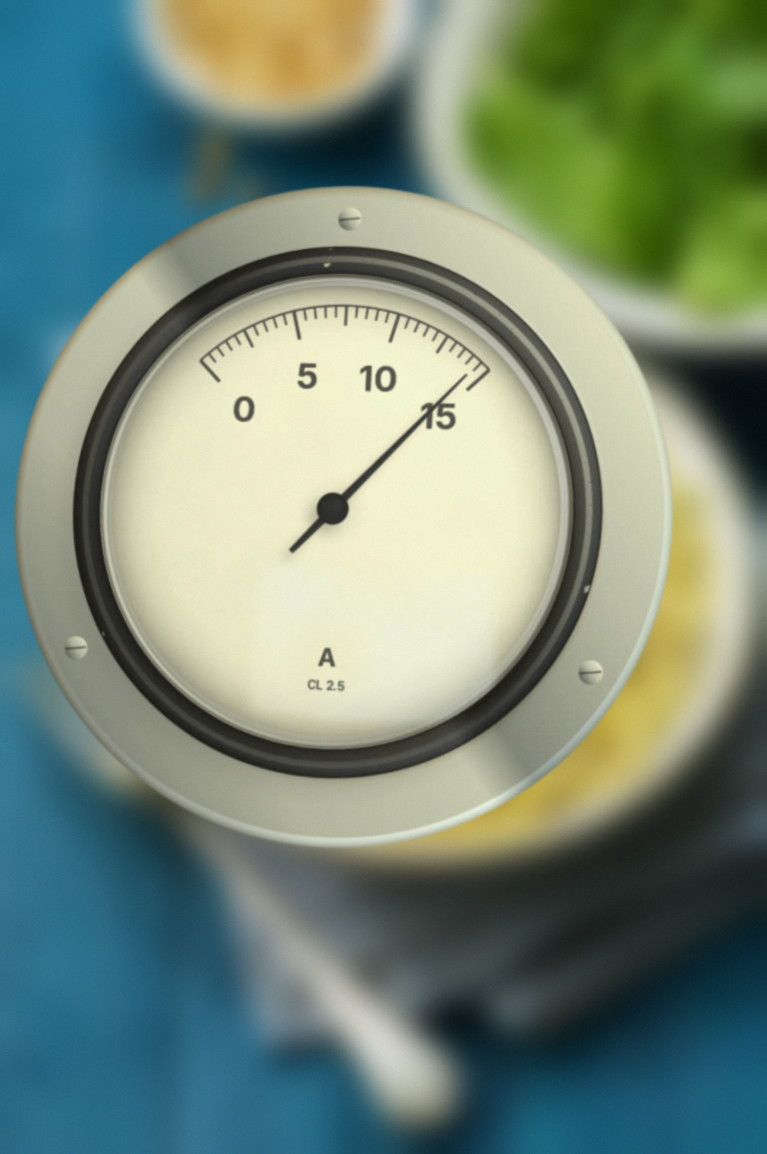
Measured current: 14.5 A
